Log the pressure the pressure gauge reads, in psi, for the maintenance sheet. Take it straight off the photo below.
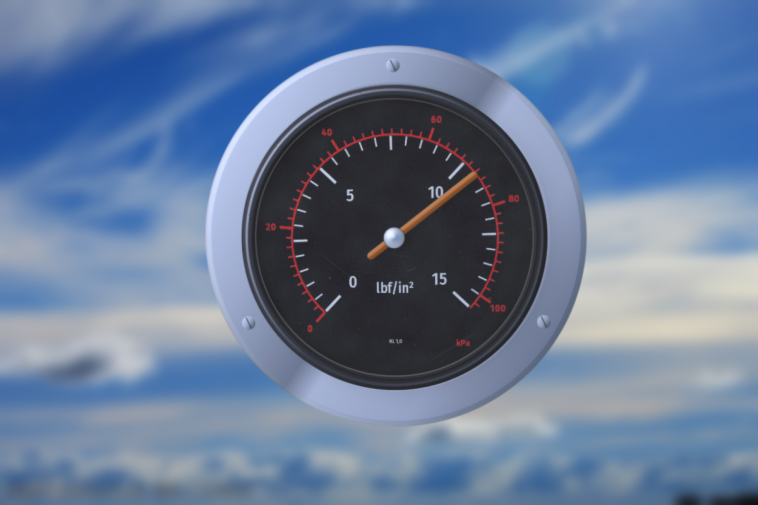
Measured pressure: 10.5 psi
